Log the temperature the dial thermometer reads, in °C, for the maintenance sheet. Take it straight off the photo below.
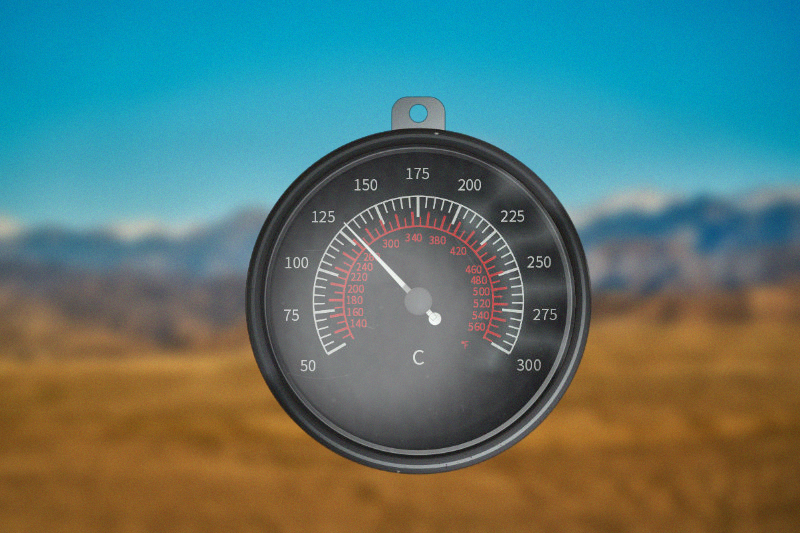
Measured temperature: 130 °C
